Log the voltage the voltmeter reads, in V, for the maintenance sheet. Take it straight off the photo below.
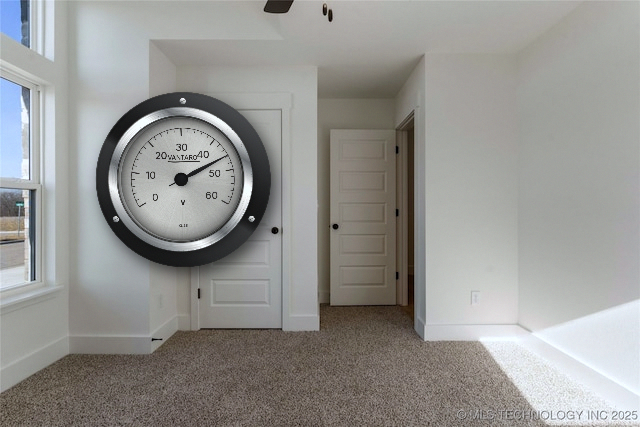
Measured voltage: 46 V
